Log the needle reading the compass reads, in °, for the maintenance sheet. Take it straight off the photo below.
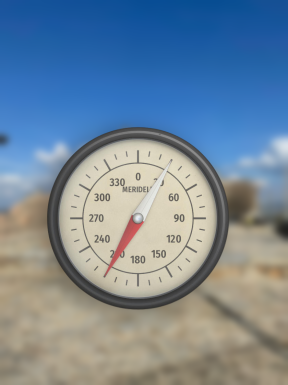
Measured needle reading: 210 °
